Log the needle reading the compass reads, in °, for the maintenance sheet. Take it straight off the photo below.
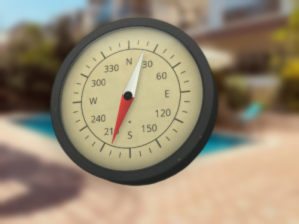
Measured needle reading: 200 °
